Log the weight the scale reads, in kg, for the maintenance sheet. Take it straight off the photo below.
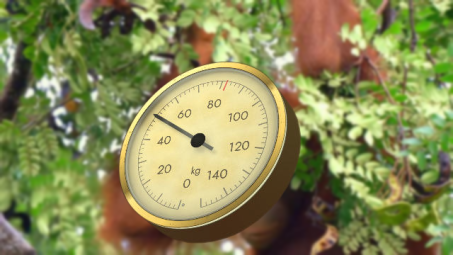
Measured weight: 50 kg
